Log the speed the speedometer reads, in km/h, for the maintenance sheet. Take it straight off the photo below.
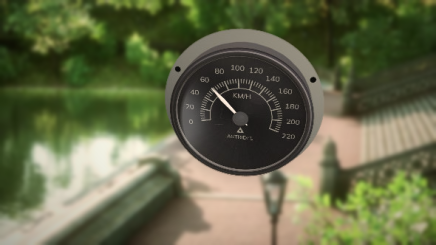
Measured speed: 60 km/h
